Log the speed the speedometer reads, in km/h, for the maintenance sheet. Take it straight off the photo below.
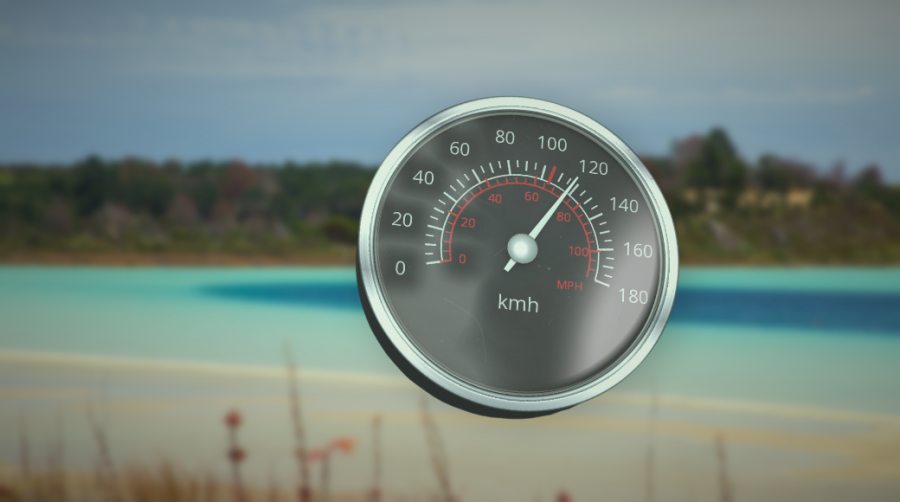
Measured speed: 117.5 km/h
